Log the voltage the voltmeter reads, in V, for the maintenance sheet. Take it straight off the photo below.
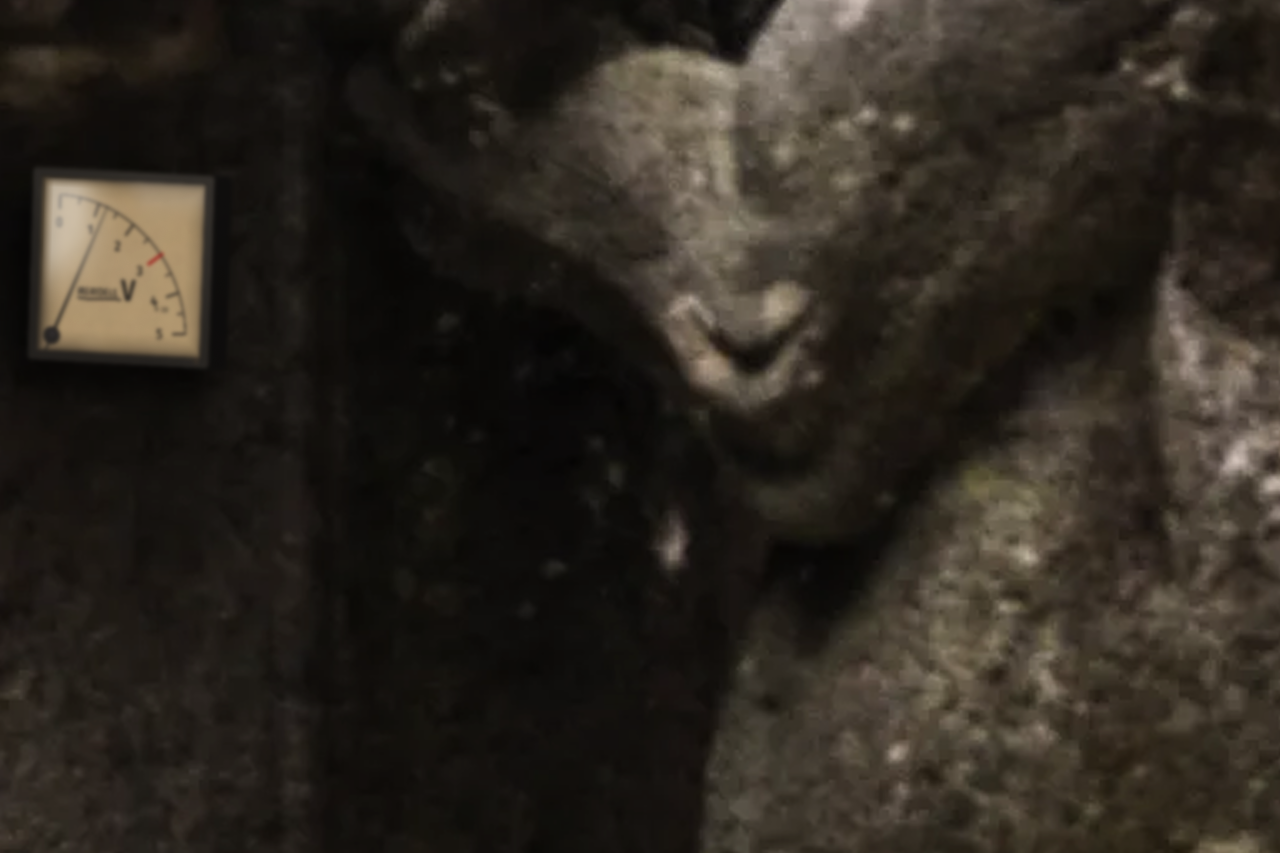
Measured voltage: 1.25 V
